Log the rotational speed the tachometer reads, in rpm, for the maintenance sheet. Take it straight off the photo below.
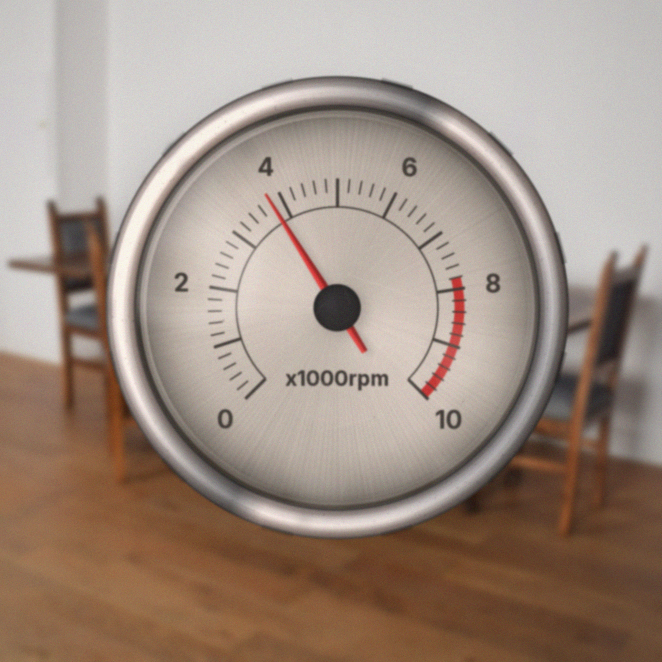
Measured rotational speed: 3800 rpm
